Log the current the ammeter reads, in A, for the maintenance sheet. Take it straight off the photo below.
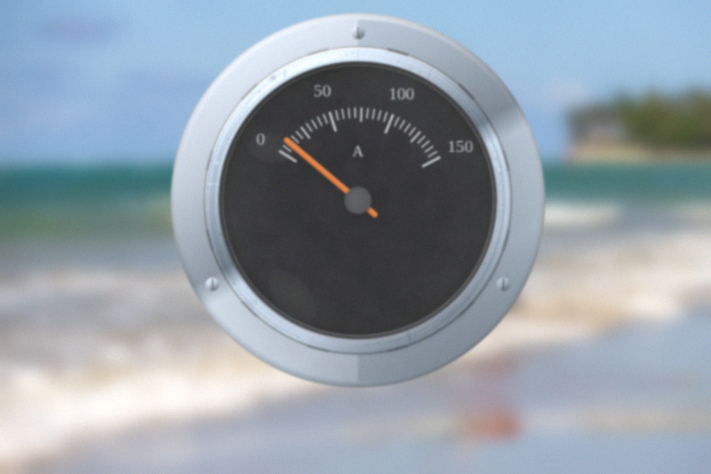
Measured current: 10 A
